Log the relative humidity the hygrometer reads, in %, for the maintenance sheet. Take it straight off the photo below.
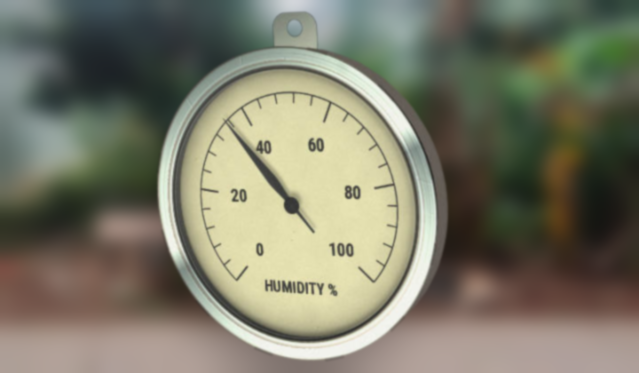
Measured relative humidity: 36 %
